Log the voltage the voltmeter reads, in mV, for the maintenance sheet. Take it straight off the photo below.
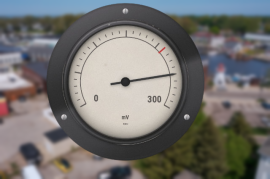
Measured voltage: 250 mV
